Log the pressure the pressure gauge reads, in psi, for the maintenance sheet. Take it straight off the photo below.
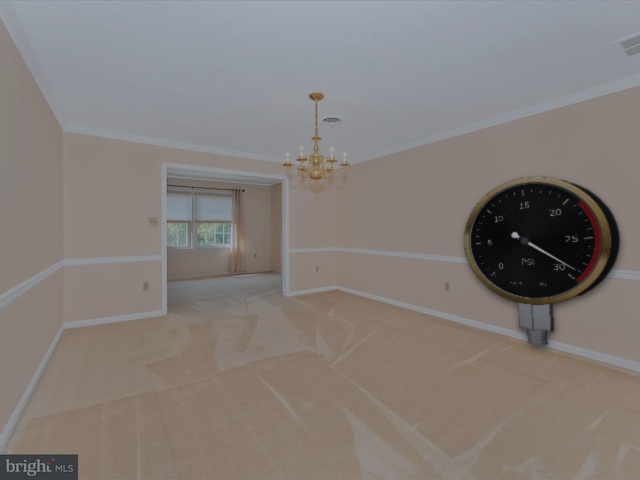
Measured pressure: 29 psi
